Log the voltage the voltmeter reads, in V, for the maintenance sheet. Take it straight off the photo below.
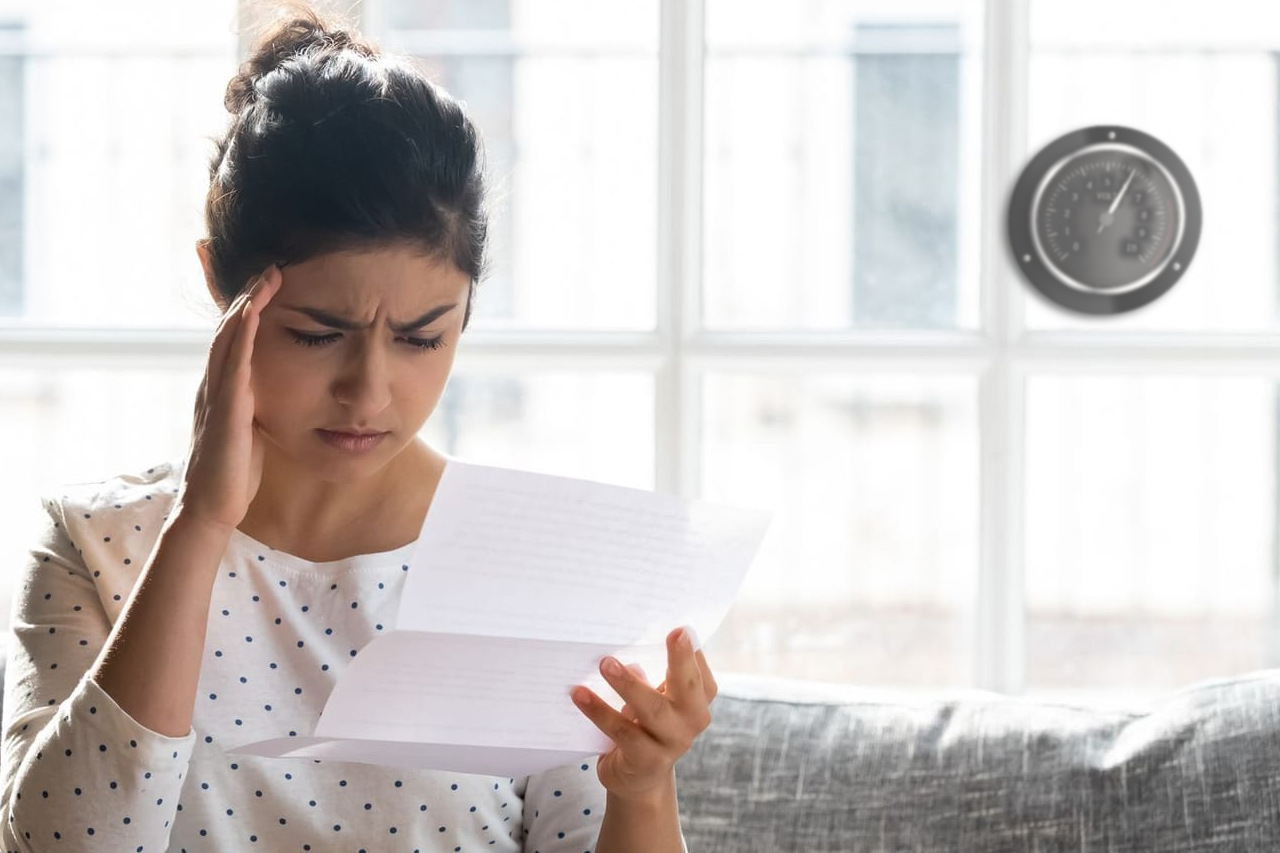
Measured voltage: 6 V
